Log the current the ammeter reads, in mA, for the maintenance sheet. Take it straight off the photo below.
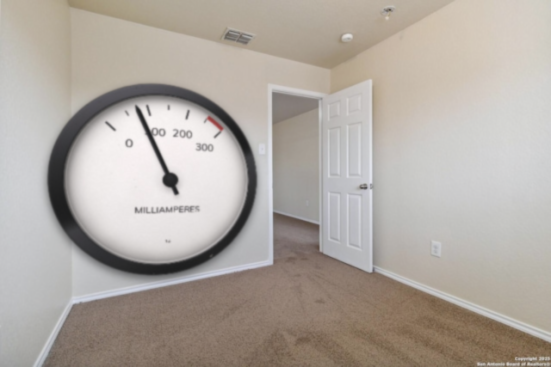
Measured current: 75 mA
